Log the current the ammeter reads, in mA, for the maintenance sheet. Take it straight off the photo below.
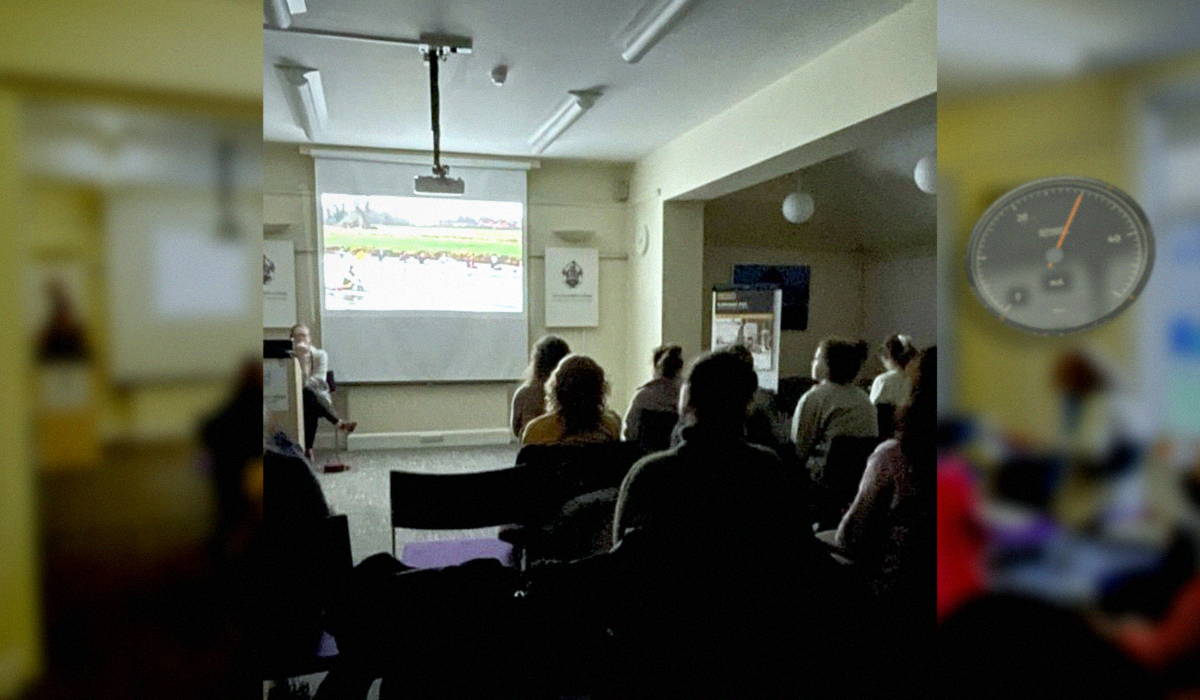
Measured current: 30 mA
